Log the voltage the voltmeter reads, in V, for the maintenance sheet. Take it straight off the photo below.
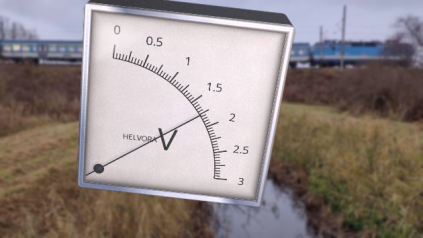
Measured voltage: 1.75 V
